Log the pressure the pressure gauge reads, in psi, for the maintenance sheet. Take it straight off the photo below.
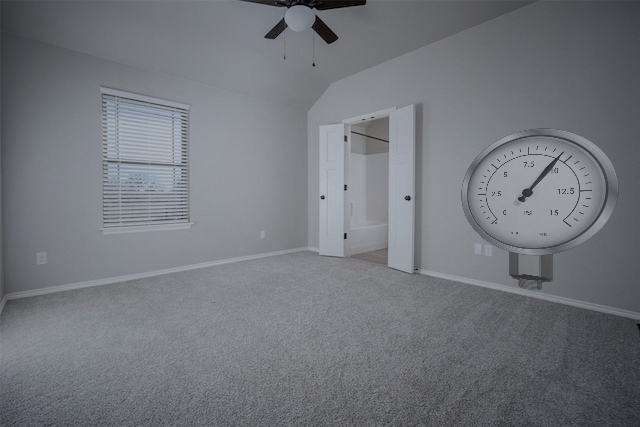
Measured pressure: 9.5 psi
